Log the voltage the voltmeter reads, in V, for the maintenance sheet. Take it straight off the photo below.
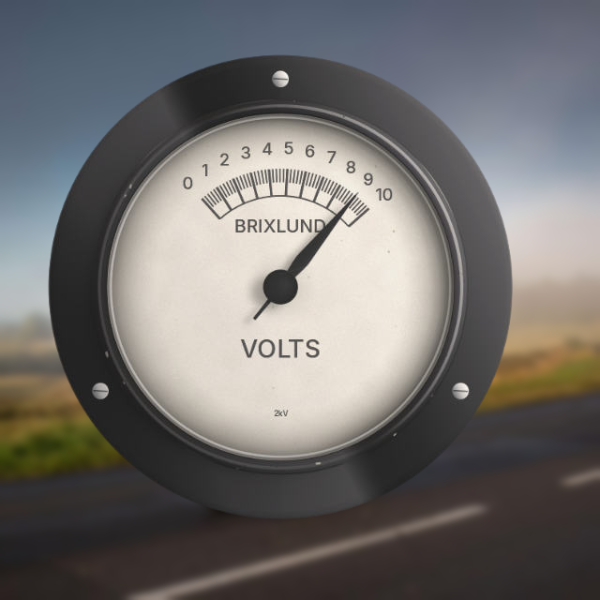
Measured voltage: 9 V
